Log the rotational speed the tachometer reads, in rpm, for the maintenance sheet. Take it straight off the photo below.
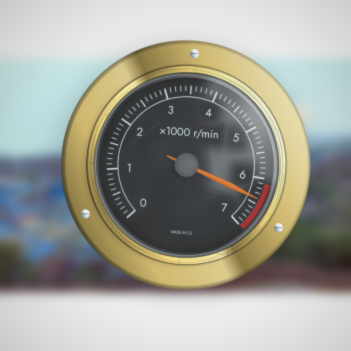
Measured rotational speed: 6400 rpm
